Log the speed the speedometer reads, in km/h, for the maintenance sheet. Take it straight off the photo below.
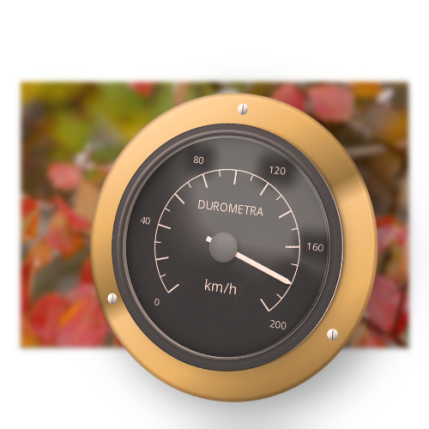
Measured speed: 180 km/h
